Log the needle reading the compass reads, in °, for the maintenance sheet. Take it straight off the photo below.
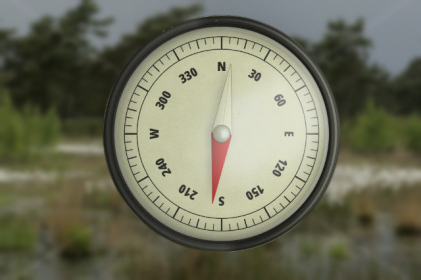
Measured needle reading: 187.5 °
